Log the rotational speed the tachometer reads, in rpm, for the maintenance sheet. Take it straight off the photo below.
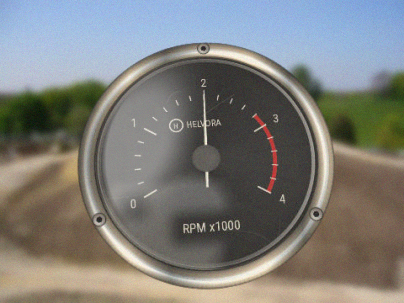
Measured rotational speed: 2000 rpm
